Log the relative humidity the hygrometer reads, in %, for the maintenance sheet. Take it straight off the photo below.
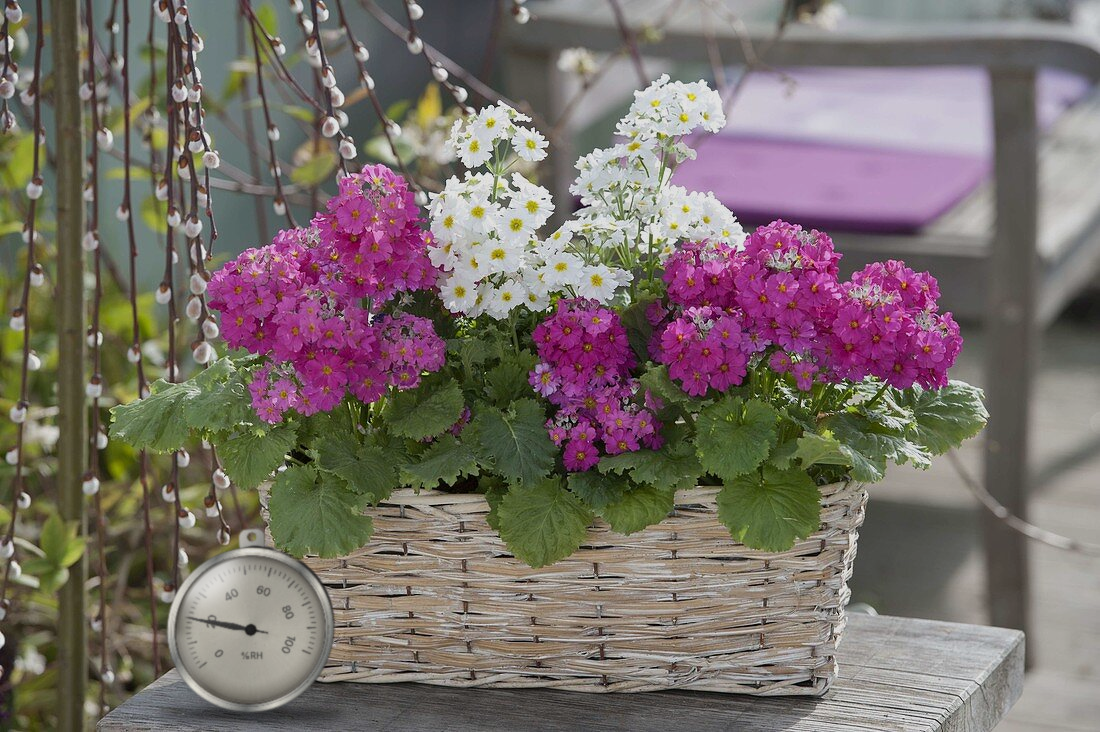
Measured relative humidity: 20 %
